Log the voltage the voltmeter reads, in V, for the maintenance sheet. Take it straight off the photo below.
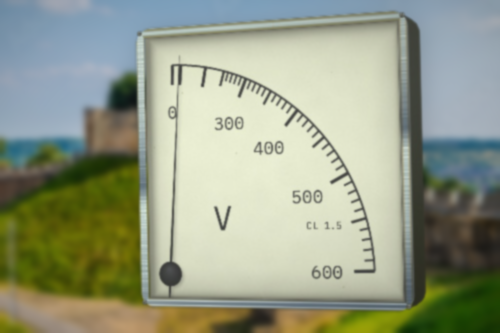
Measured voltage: 100 V
